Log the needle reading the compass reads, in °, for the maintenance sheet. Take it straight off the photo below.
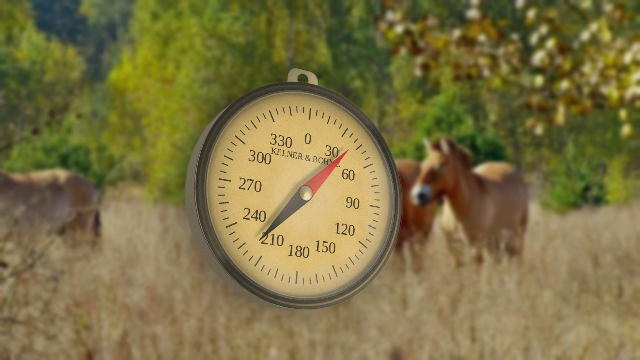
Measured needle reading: 40 °
